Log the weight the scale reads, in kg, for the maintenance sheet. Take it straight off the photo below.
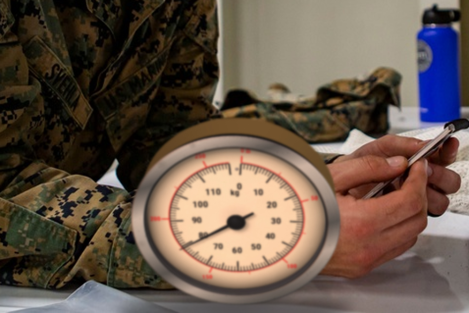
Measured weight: 80 kg
